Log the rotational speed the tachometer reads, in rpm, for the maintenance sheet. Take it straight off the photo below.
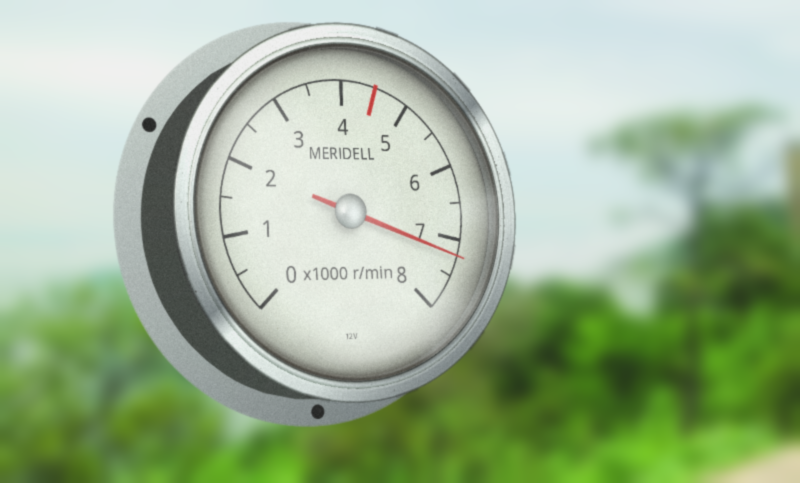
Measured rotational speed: 7250 rpm
